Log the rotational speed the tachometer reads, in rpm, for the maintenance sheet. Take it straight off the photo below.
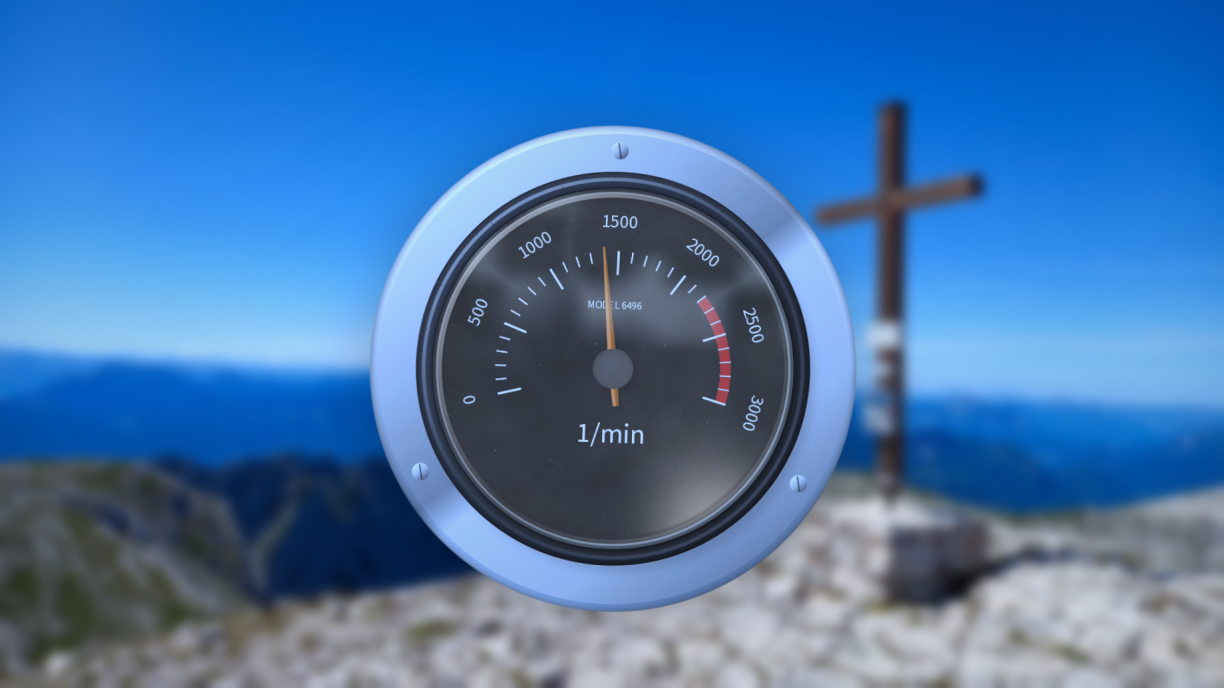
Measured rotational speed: 1400 rpm
